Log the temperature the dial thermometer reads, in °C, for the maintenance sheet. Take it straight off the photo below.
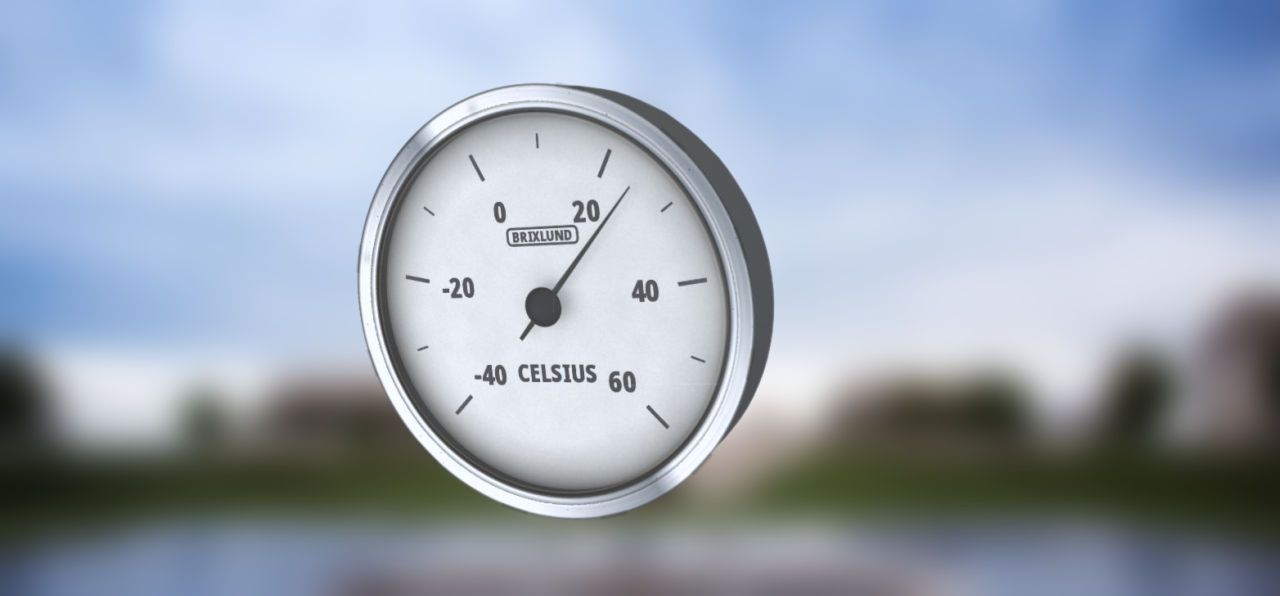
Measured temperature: 25 °C
